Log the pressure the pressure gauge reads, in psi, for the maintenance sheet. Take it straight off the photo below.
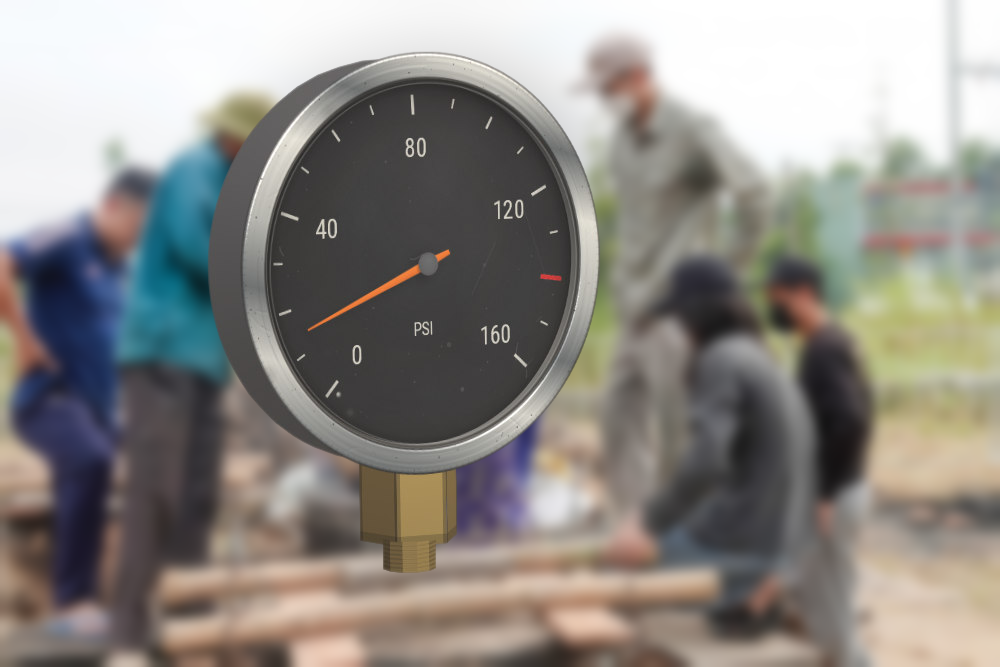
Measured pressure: 15 psi
